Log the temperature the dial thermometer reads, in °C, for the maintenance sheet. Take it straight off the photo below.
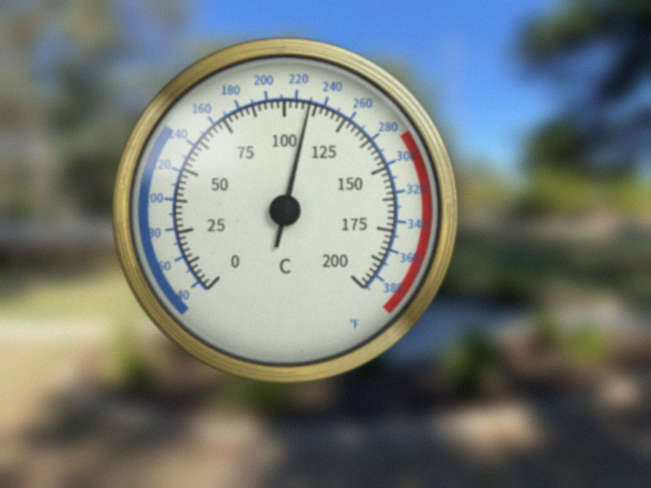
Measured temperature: 110 °C
